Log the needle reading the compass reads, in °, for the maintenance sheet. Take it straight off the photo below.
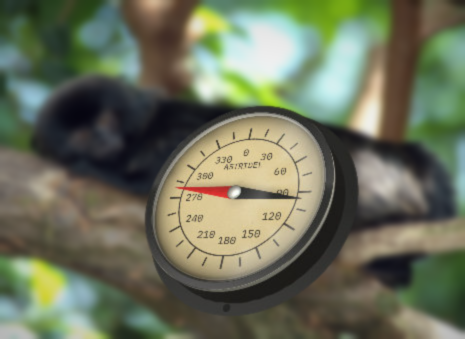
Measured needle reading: 277.5 °
